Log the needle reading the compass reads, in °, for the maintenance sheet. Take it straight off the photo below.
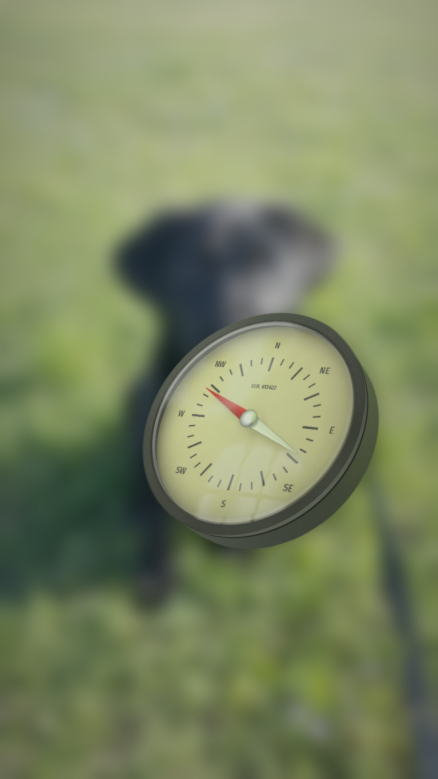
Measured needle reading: 295 °
